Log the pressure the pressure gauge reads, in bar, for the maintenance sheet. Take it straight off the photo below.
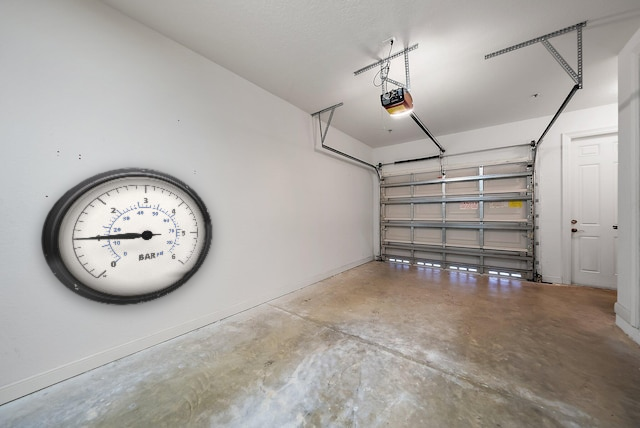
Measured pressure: 1 bar
